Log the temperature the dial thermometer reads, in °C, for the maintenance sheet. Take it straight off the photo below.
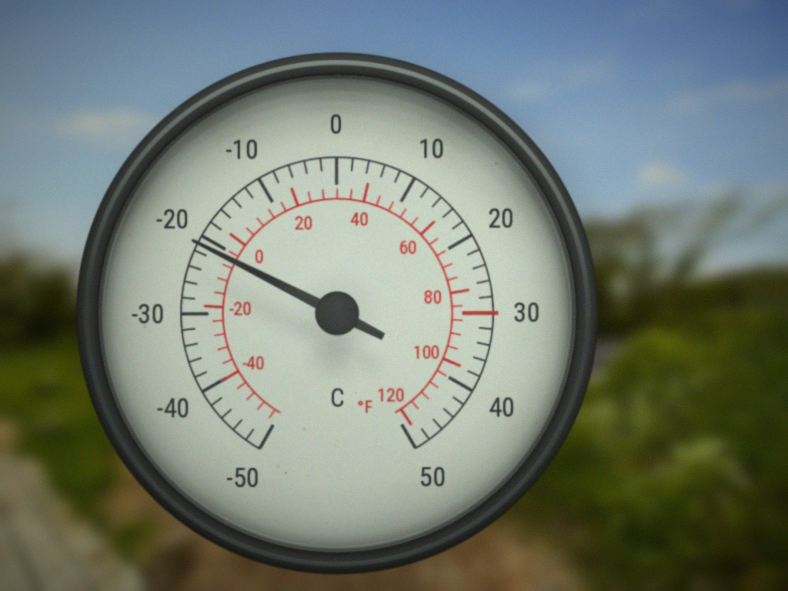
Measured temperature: -21 °C
